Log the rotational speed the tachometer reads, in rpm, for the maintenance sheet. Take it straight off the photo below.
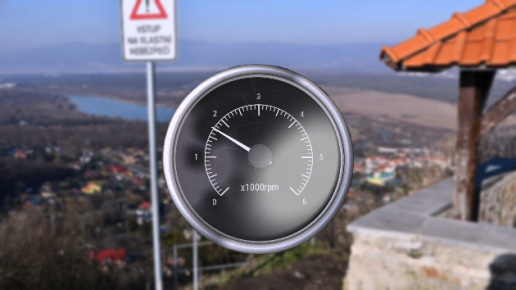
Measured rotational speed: 1700 rpm
